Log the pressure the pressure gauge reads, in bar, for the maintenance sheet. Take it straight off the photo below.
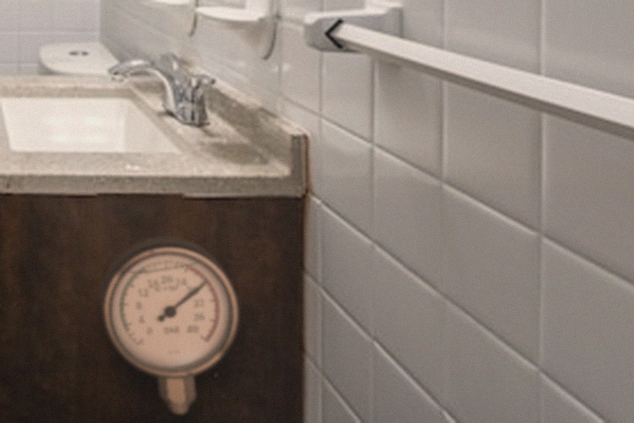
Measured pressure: 28 bar
